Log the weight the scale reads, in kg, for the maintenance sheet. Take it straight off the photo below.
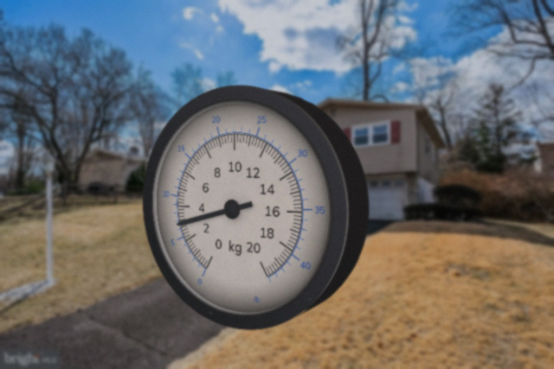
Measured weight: 3 kg
